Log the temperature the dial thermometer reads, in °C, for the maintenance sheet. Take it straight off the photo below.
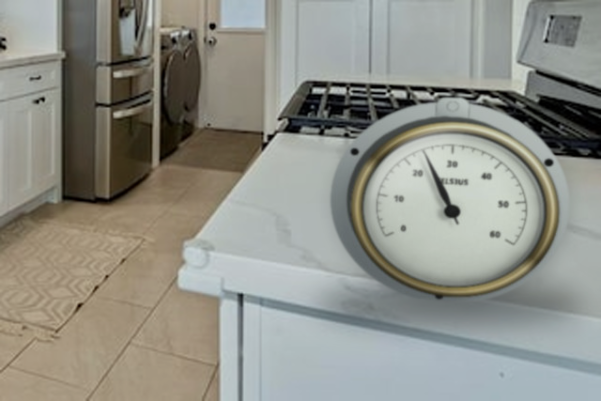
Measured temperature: 24 °C
